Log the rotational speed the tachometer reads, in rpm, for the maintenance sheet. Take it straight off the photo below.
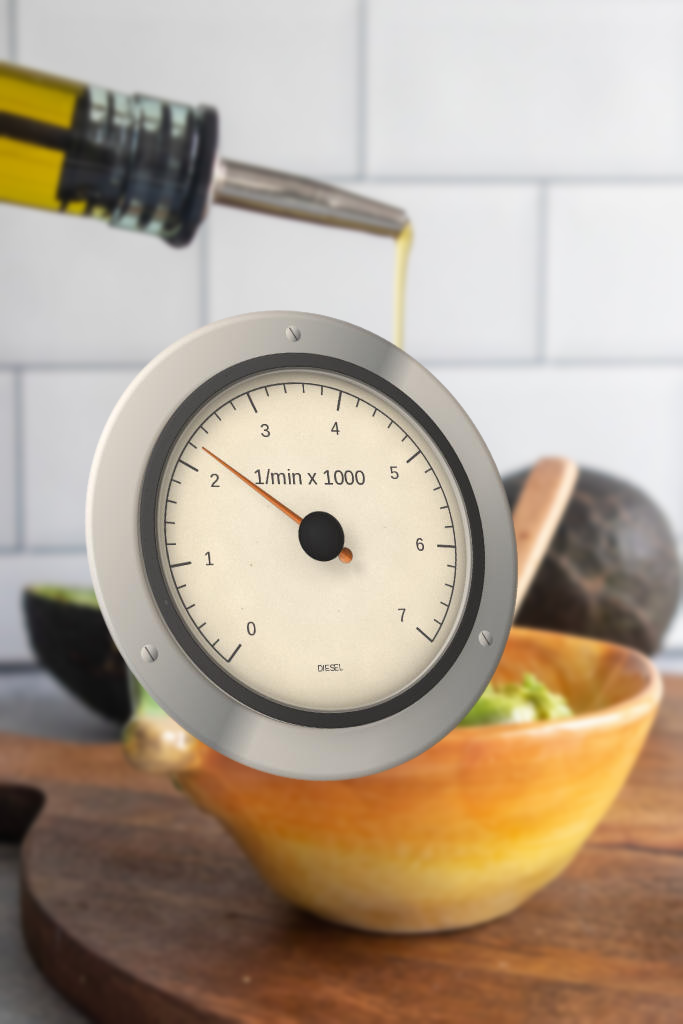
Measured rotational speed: 2200 rpm
